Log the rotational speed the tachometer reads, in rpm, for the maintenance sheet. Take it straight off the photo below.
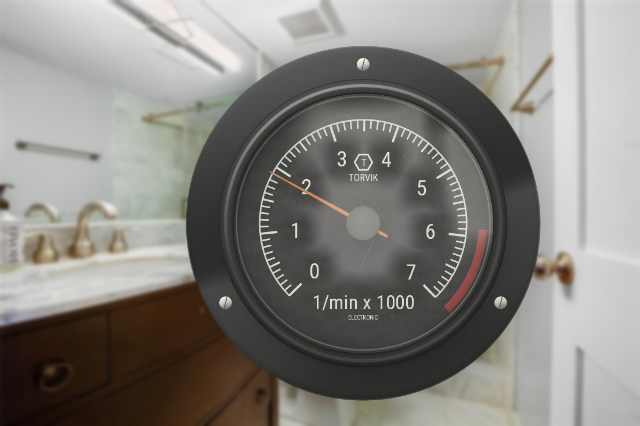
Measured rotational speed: 1900 rpm
